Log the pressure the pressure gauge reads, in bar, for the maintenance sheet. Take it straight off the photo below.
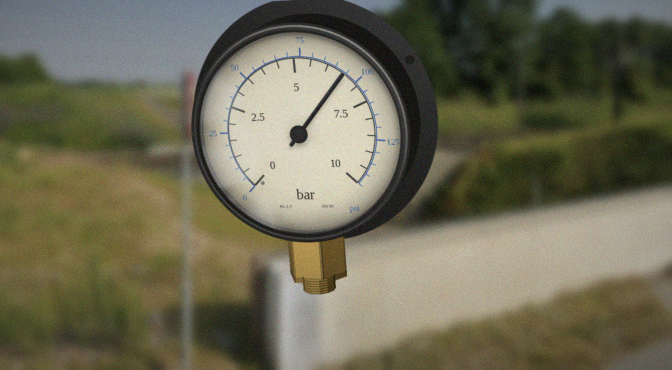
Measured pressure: 6.5 bar
